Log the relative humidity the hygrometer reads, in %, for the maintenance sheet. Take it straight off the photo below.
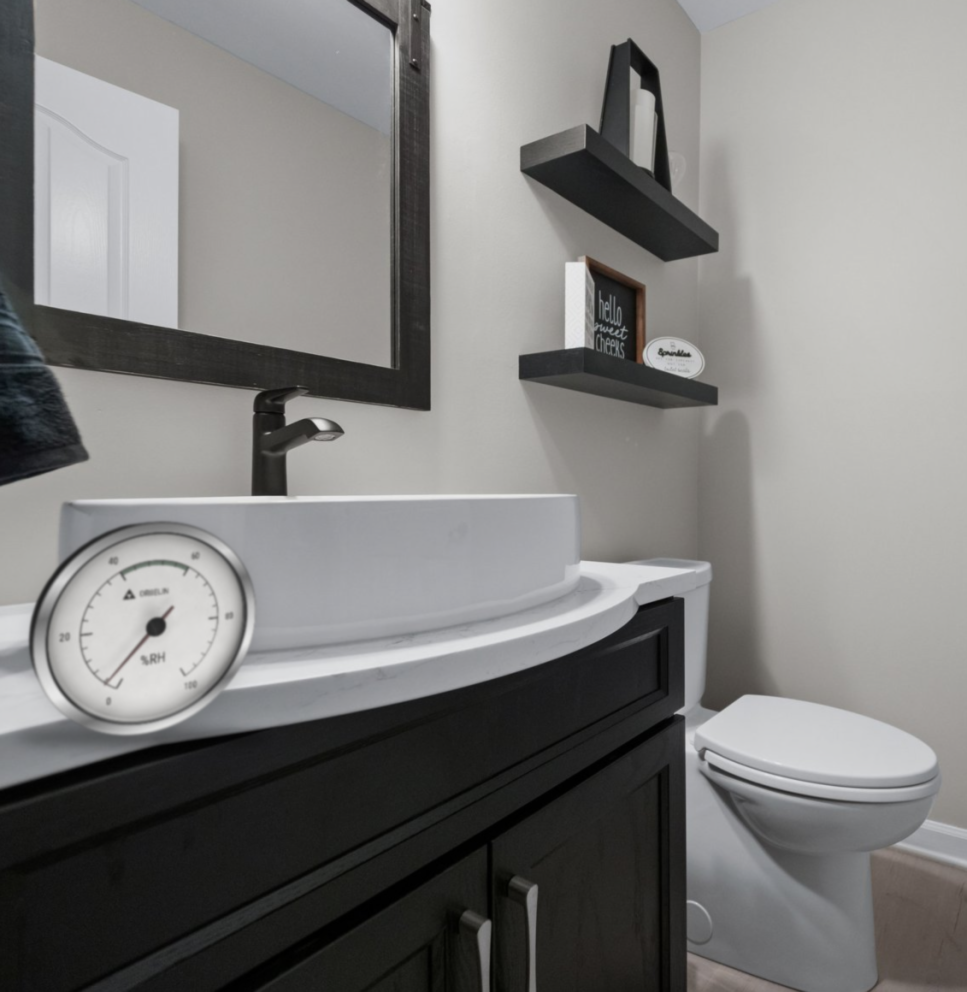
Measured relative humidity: 4 %
